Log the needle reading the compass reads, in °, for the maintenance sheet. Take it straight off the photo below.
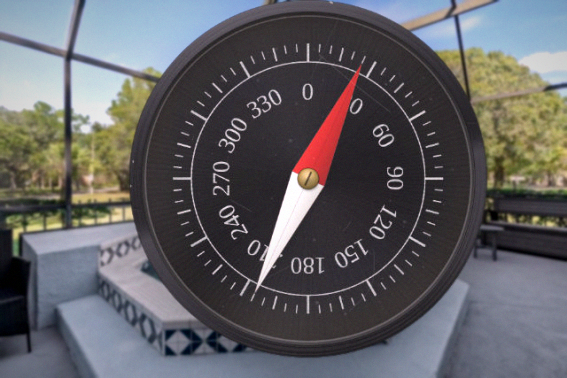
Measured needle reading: 25 °
